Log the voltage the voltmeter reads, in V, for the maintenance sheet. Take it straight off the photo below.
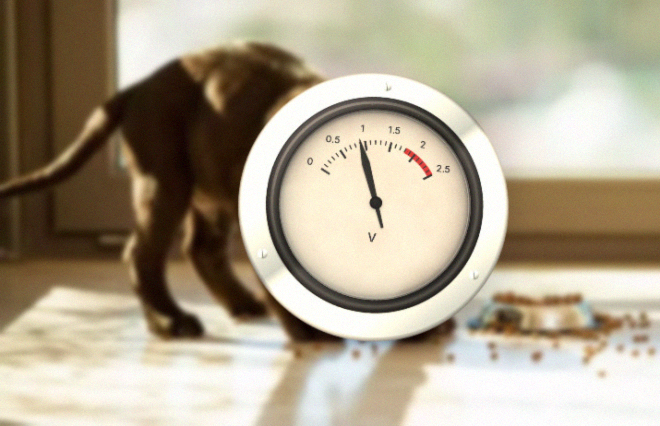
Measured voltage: 0.9 V
